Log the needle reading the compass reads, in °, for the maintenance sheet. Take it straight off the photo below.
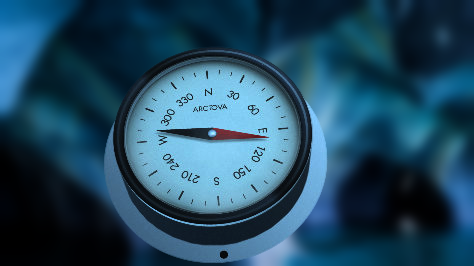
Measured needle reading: 100 °
